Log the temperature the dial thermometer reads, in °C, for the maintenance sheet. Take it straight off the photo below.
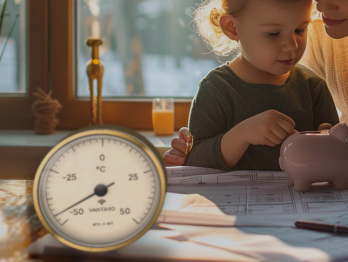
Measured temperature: -45 °C
